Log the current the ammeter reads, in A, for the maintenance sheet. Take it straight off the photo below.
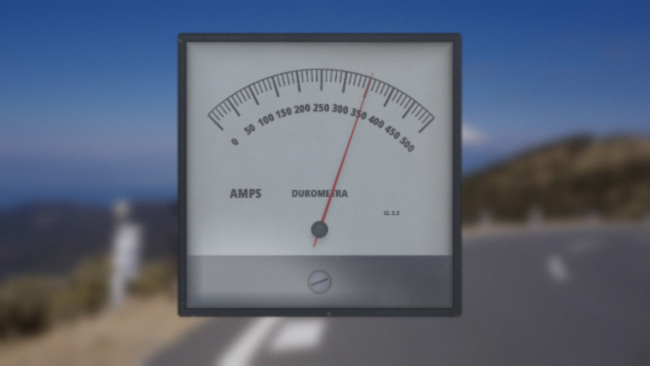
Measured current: 350 A
